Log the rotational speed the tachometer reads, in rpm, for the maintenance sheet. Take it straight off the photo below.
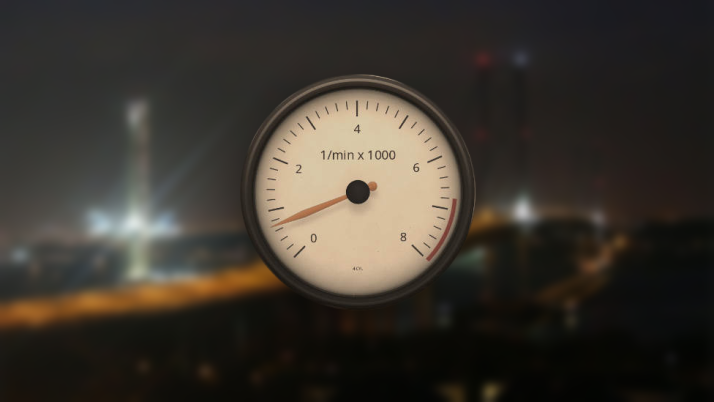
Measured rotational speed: 700 rpm
